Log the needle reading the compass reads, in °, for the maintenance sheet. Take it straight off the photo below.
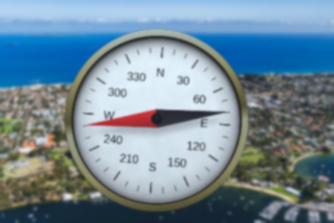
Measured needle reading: 260 °
